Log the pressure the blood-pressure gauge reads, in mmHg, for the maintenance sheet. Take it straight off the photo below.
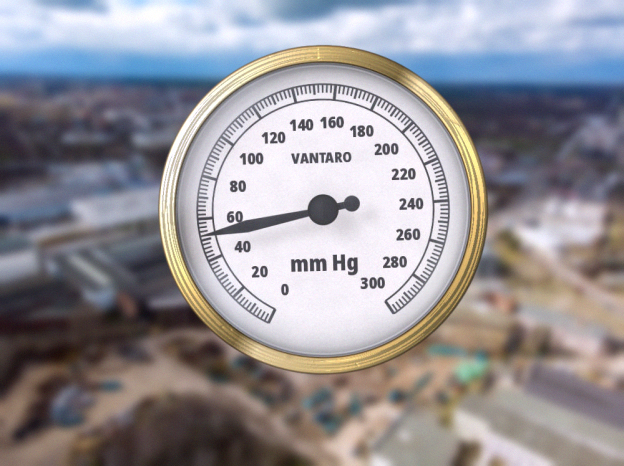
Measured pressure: 52 mmHg
